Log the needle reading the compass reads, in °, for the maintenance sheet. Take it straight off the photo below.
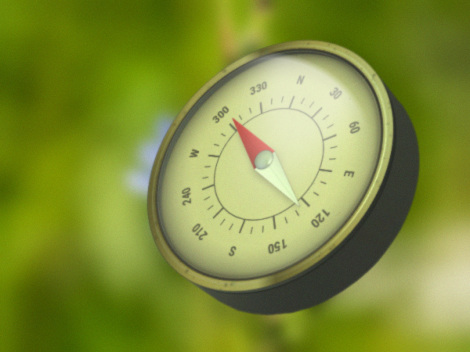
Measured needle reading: 305 °
